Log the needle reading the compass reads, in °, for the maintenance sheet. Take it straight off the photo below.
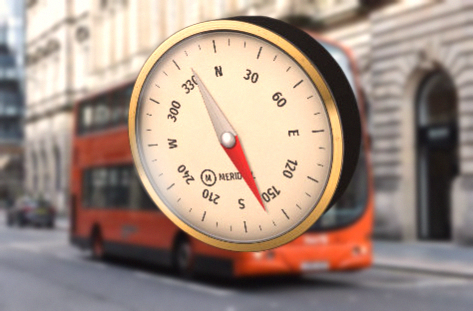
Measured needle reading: 160 °
